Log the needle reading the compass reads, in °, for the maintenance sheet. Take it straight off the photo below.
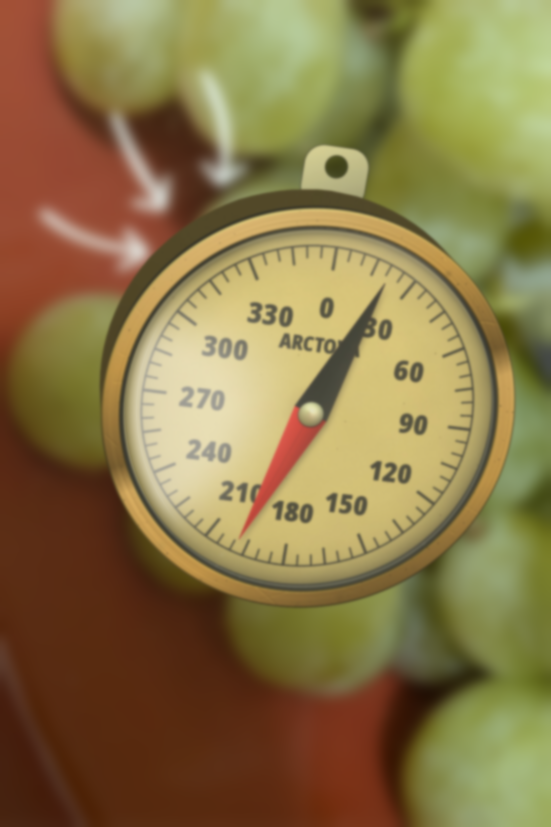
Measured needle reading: 200 °
